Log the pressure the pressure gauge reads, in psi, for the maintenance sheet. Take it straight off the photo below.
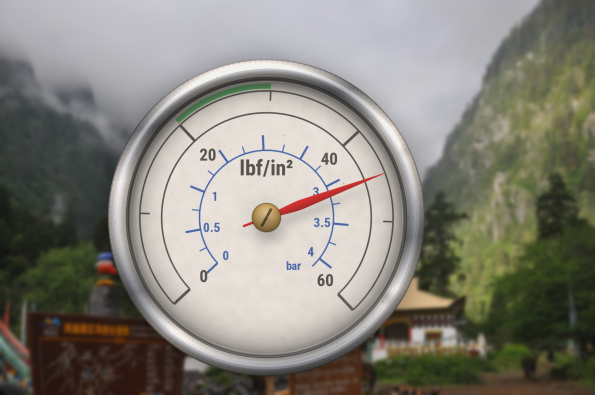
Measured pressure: 45 psi
